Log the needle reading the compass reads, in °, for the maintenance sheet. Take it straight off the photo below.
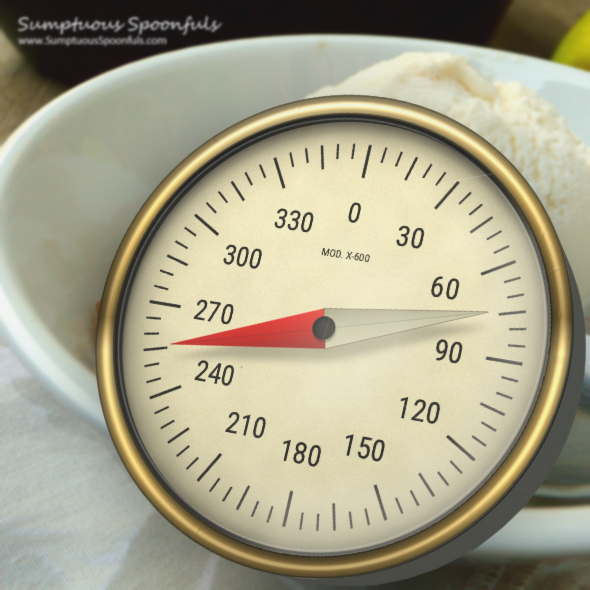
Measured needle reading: 255 °
